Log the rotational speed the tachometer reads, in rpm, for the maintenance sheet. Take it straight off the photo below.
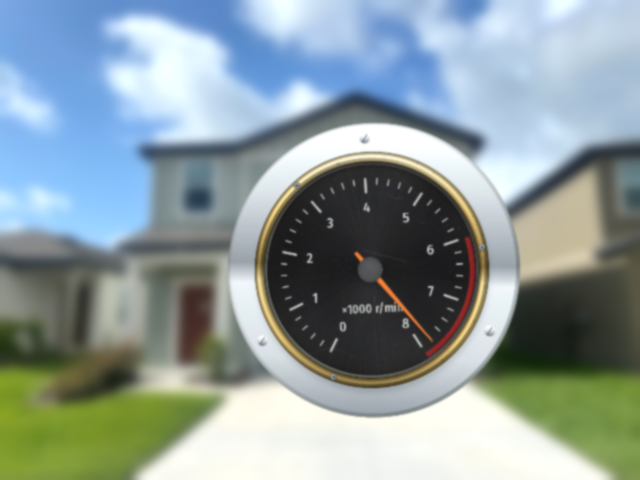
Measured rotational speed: 7800 rpm
